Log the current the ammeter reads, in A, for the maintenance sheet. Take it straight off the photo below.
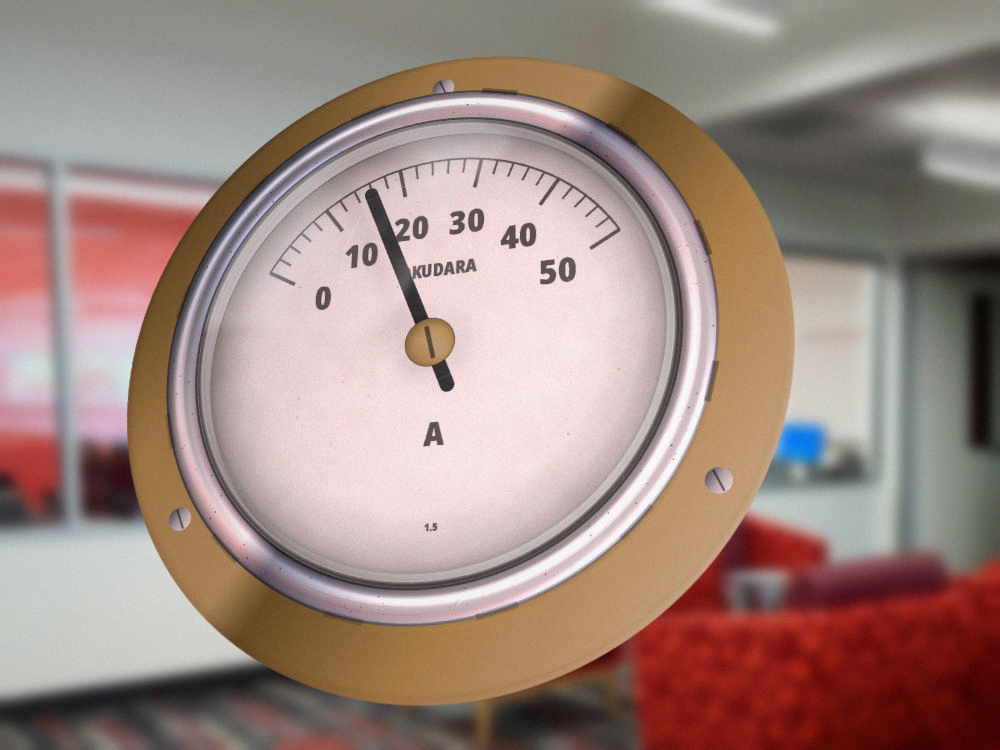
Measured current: 16 A
